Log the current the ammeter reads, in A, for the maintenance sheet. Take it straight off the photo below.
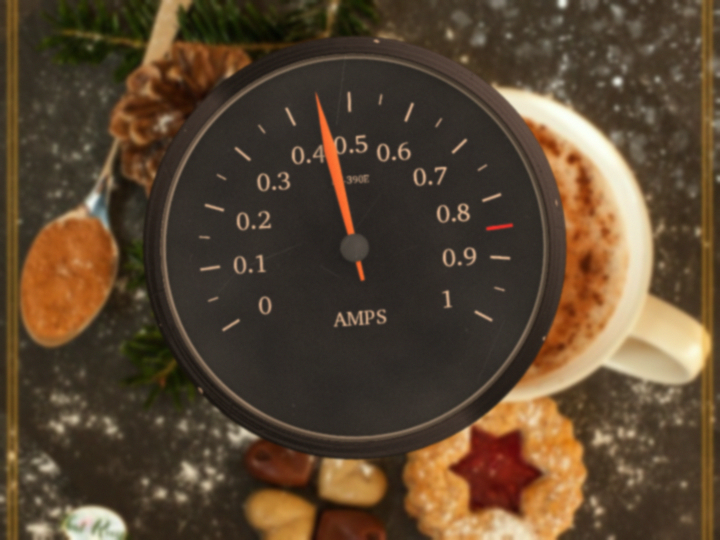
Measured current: 0.45 A
